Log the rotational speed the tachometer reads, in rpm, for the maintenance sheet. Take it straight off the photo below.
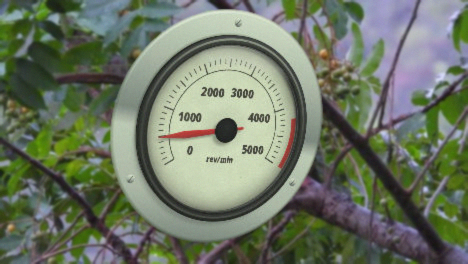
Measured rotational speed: 500 rpm
